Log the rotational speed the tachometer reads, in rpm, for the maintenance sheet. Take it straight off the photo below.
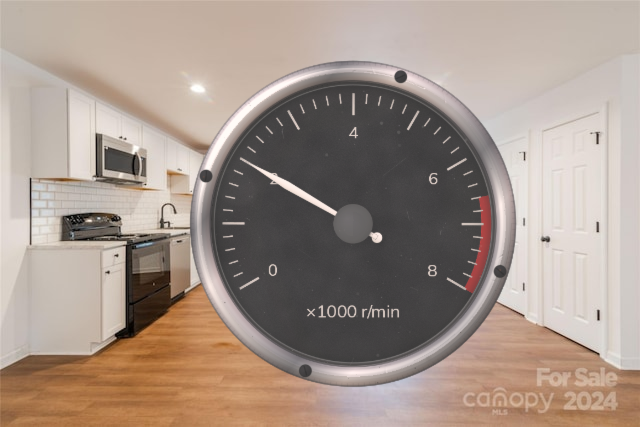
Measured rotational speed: 2000 rpm
